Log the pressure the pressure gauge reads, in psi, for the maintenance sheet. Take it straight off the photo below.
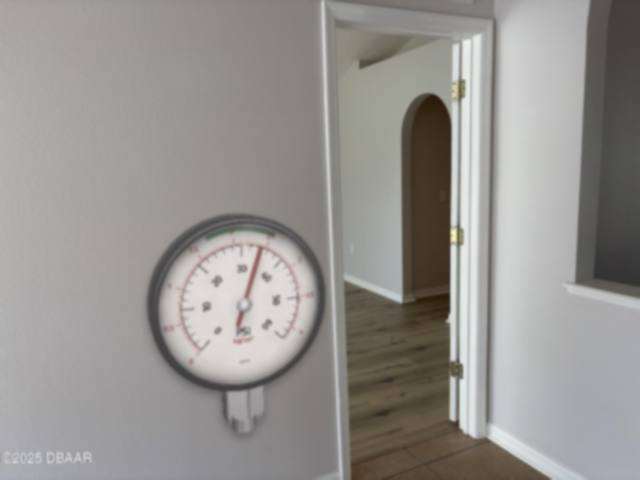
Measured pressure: 34 psi
